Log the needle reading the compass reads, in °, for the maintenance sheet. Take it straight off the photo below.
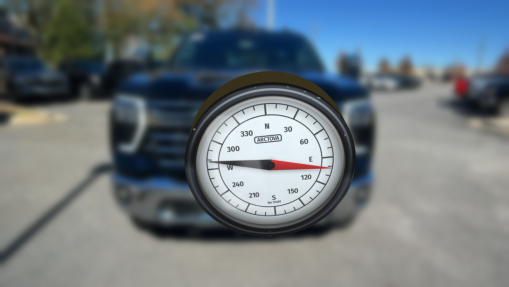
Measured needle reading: 100 °
